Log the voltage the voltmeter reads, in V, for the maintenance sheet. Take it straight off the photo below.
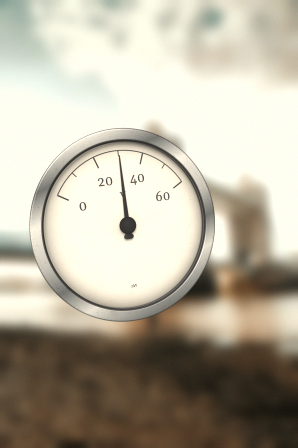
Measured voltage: 30 V
